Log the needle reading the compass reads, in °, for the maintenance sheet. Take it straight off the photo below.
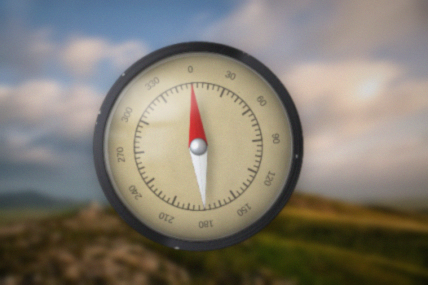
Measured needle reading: 0 °
